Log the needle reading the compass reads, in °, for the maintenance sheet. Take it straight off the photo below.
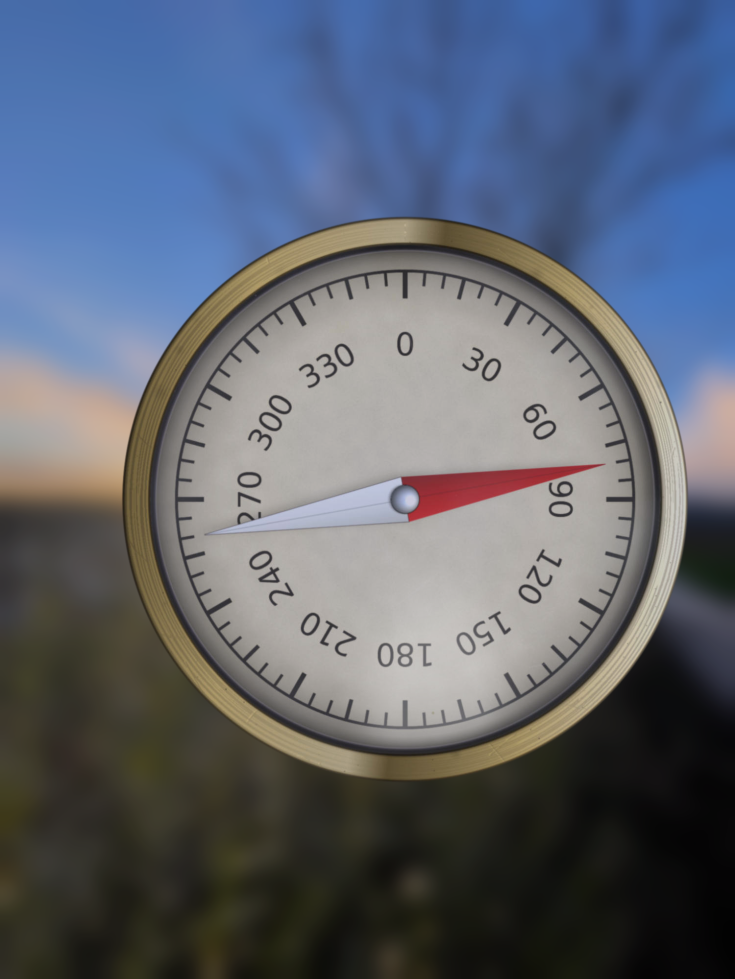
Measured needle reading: 80 °
